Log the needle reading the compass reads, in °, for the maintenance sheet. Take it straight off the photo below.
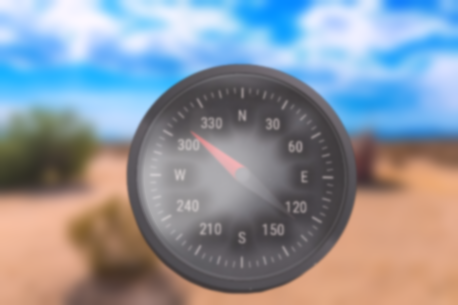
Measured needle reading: 310 °
